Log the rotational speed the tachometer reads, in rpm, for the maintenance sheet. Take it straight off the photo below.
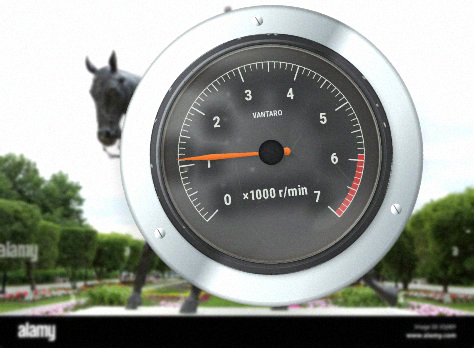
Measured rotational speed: 1100 rpm
